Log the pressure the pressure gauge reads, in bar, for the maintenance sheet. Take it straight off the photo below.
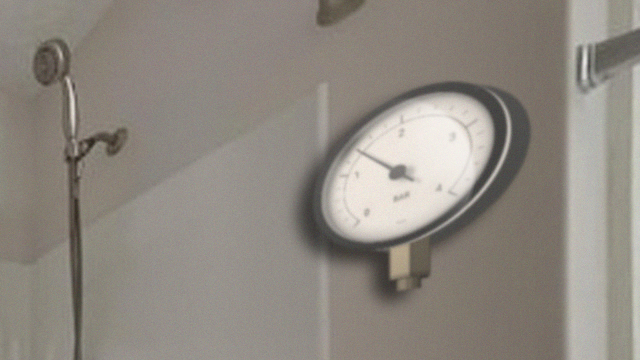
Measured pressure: 1.4 bar
